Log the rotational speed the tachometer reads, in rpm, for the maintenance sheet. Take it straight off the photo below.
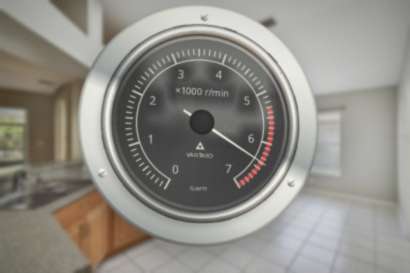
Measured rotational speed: 6400 rpm
